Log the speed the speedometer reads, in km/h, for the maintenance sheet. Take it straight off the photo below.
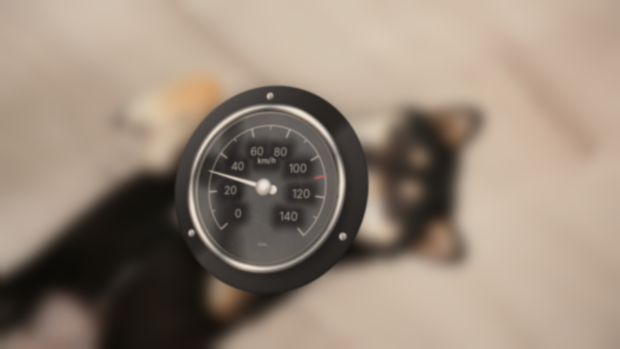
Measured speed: 30 km/h
